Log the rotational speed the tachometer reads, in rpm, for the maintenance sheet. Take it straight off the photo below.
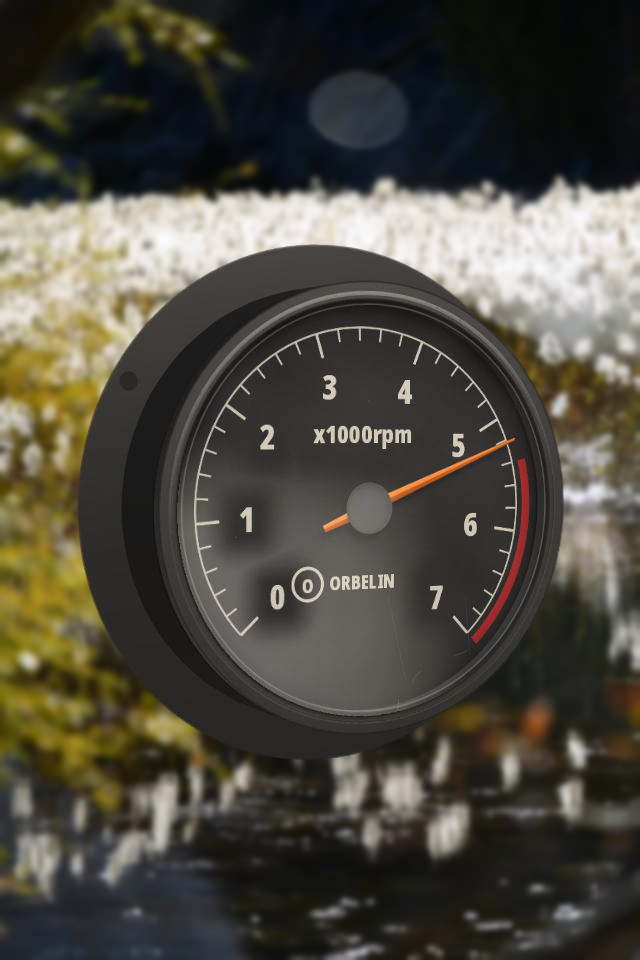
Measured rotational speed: 5200 rpm
